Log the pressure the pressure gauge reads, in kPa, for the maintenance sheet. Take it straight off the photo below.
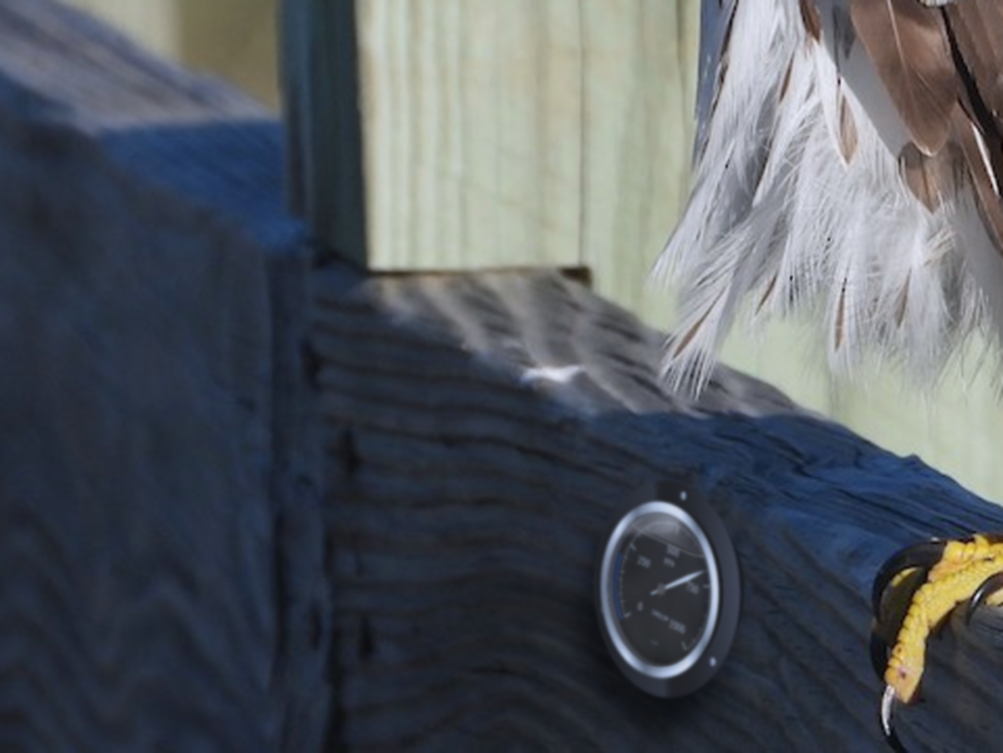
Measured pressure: 700 kPa
